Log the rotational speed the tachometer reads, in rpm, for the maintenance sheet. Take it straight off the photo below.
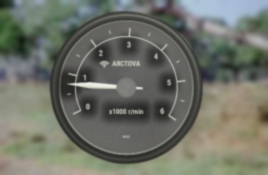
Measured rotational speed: 750 rpm
